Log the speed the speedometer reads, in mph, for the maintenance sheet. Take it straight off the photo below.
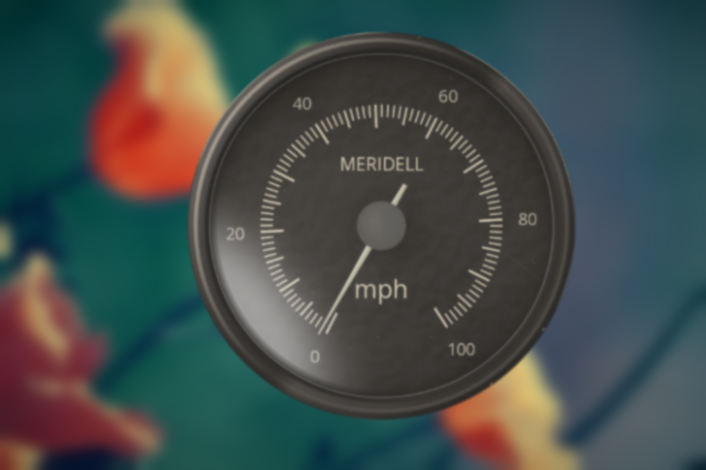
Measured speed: 1 mph
